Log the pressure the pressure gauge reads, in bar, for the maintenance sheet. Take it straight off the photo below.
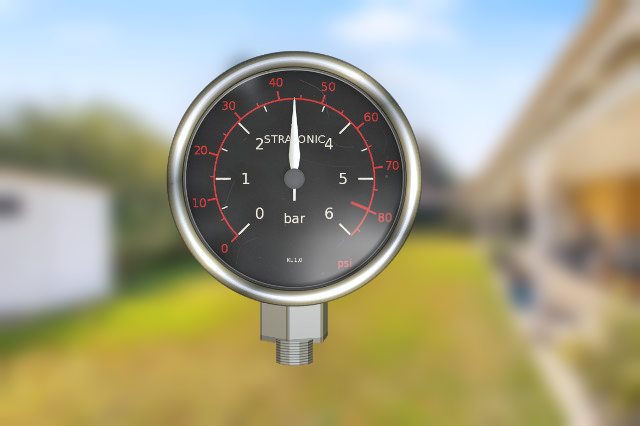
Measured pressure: 3 bar
